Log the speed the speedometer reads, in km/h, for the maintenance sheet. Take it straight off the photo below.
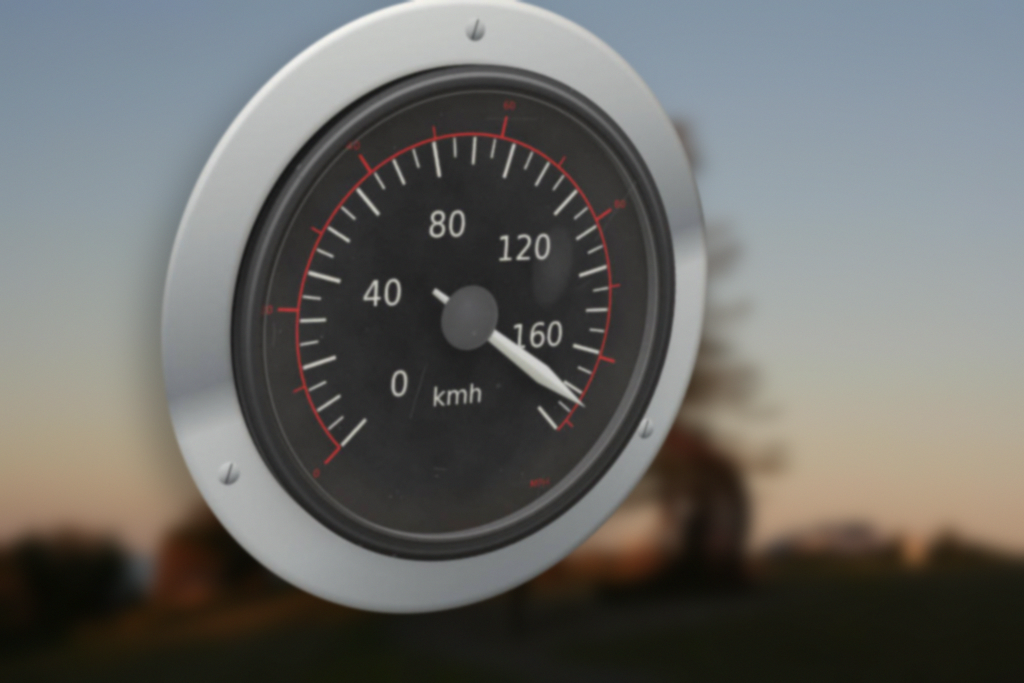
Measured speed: 172.5 km/h
